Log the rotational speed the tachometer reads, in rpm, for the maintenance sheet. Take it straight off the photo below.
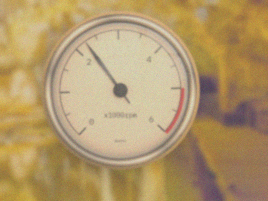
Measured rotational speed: 2250 rpm
